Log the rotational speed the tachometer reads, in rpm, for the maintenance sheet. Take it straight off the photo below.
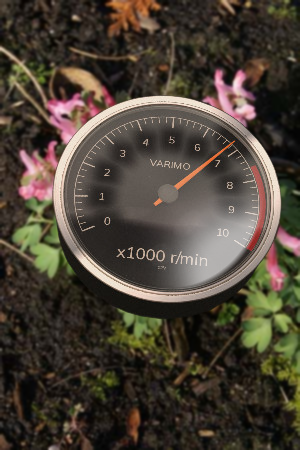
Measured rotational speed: 6800 rpm
